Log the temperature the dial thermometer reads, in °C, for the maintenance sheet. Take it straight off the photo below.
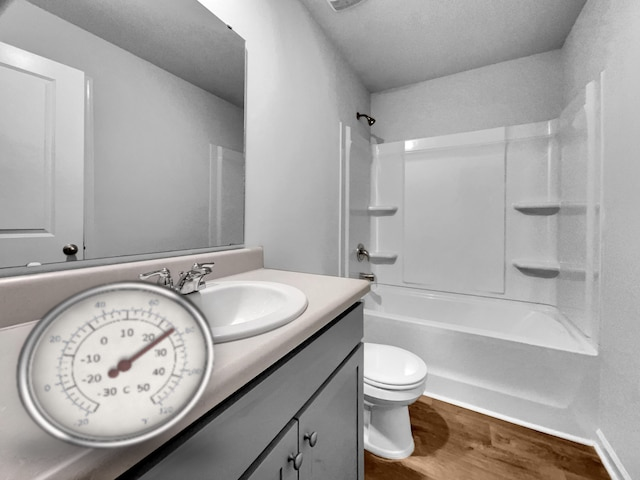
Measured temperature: 24 °C
